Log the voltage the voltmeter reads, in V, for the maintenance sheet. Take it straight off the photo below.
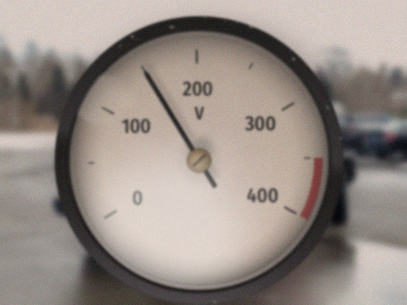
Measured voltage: 150 V
